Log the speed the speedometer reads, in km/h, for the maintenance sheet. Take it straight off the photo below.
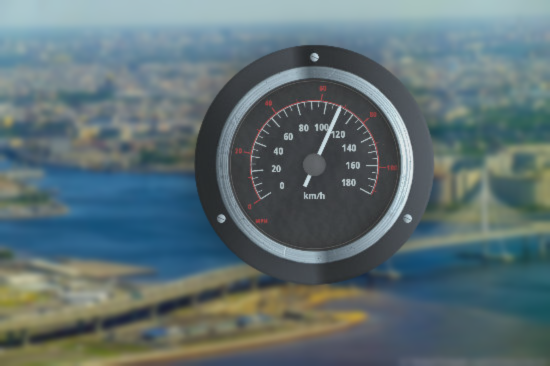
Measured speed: 110 km/h
